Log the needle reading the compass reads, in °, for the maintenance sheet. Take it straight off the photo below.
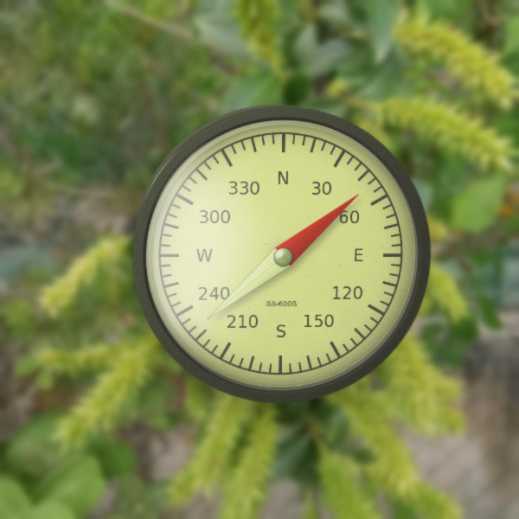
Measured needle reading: 50 °
